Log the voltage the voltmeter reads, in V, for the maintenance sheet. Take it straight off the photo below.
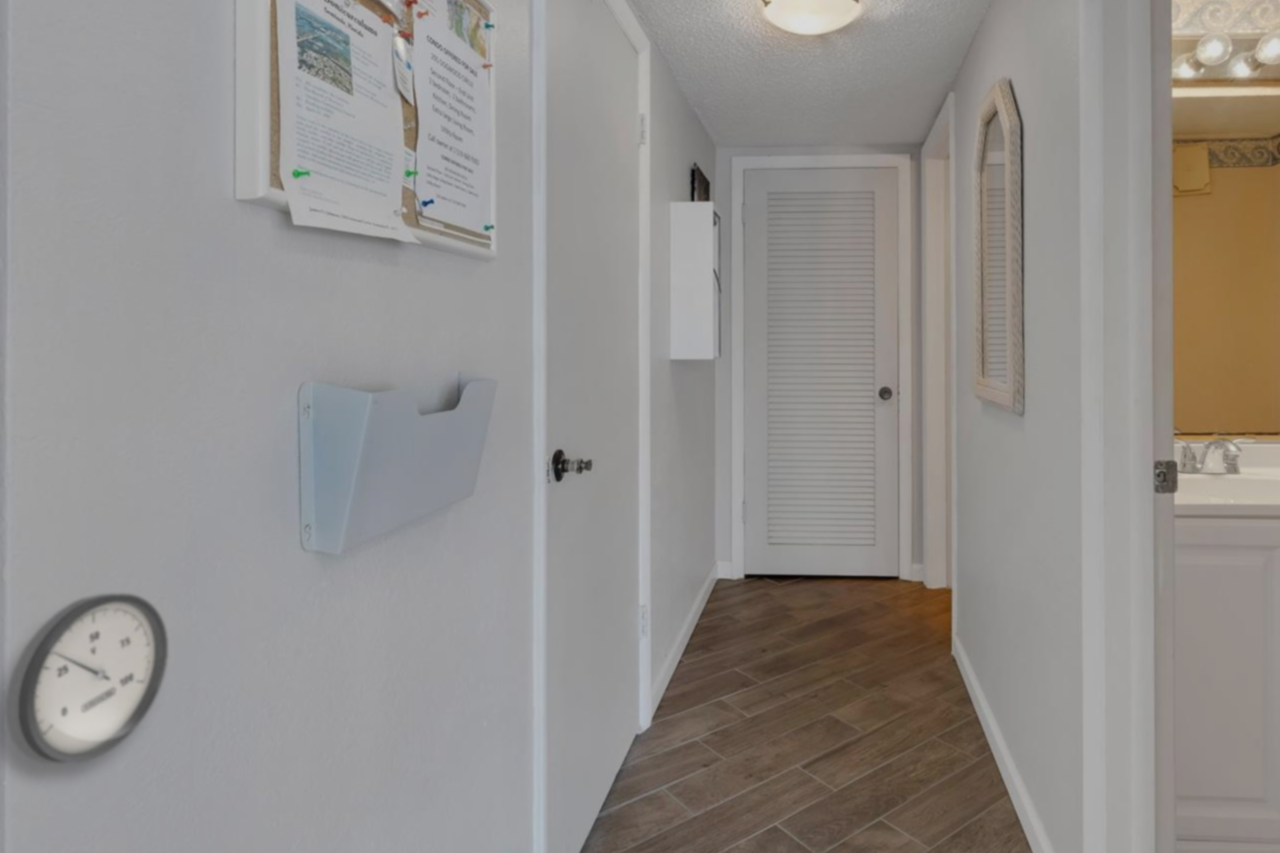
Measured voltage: 30 V
